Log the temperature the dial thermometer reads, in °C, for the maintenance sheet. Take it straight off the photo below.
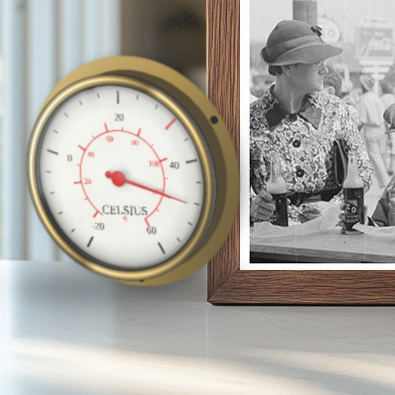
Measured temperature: 48 °C
